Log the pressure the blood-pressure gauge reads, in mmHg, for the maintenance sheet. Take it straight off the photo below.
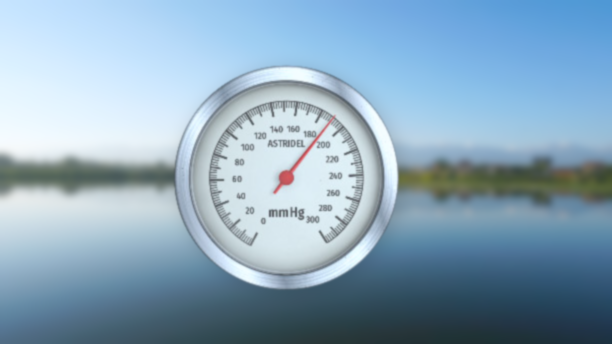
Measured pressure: 190 mmHg
